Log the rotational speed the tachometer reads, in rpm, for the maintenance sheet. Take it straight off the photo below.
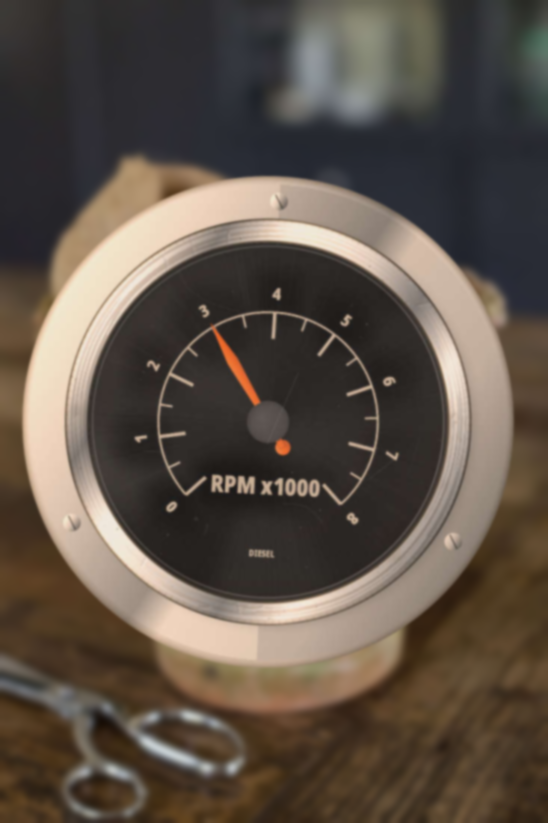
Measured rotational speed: 3000 rpm
